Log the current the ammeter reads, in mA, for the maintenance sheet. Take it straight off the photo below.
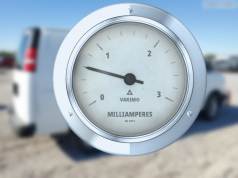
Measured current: 0.6 mA
